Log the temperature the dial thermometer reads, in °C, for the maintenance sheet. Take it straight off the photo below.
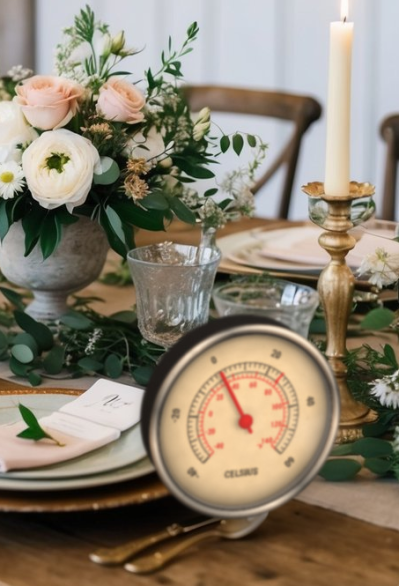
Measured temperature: 0 °C
